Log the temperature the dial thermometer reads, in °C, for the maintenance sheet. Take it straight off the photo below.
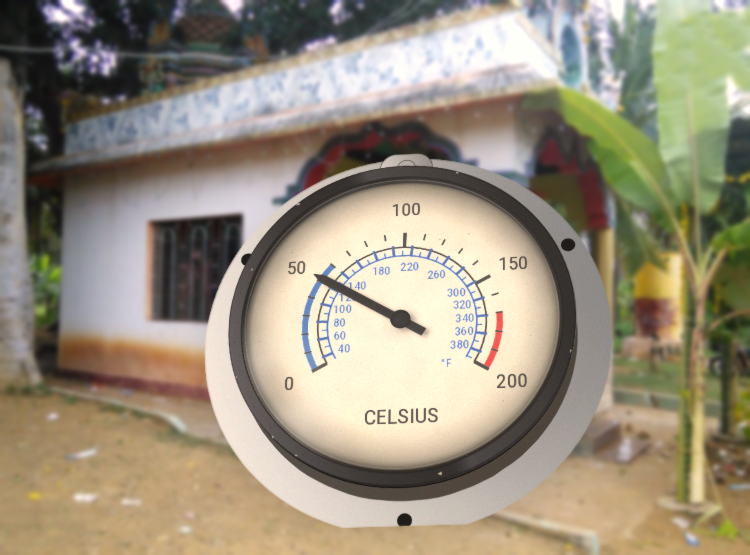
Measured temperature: 50 °C
